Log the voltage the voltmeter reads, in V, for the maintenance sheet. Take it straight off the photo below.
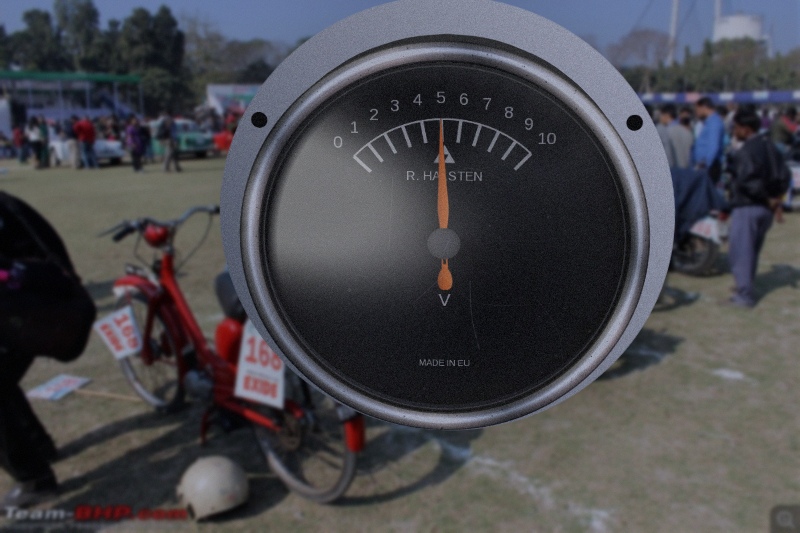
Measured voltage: 5 V
